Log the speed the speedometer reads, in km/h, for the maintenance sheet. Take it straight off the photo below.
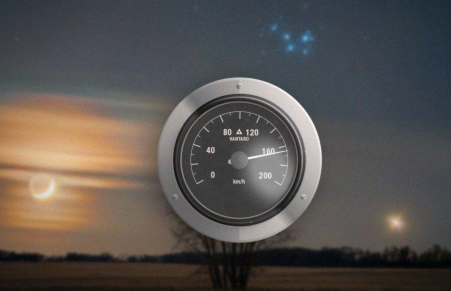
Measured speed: 165 km/h
